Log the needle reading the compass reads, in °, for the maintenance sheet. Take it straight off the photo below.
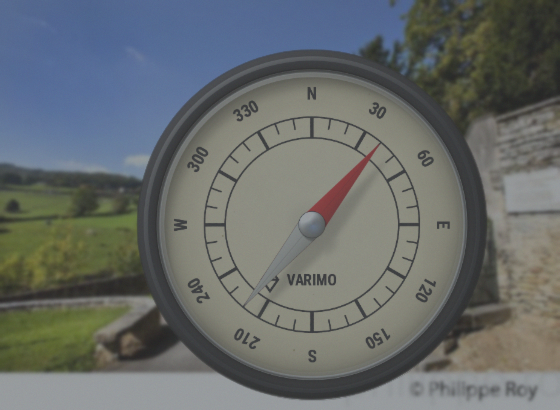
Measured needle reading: 40 °
